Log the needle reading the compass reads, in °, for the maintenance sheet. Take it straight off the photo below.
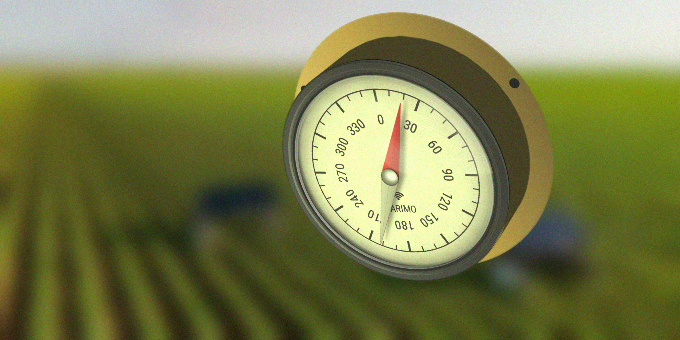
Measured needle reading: 20 °
